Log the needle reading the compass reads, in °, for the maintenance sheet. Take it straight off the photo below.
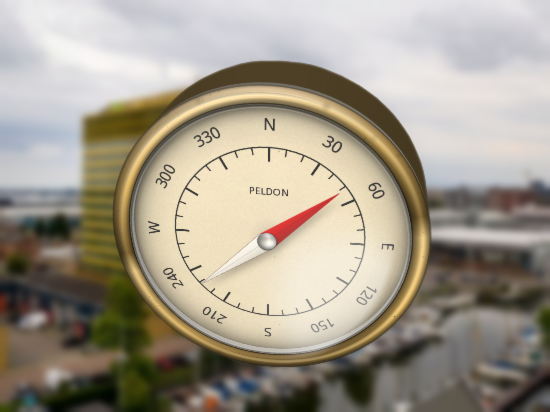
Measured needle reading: 50 °
